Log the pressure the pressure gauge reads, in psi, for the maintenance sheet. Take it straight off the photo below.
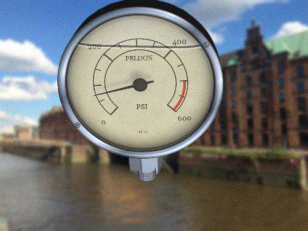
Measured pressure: 75 psi
